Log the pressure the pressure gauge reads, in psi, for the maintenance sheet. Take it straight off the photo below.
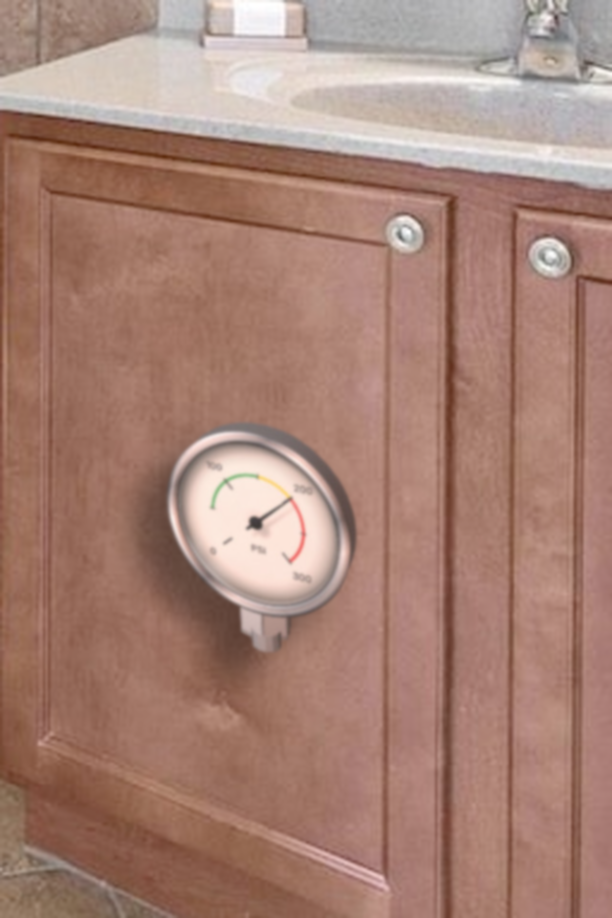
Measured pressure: 200 psi
